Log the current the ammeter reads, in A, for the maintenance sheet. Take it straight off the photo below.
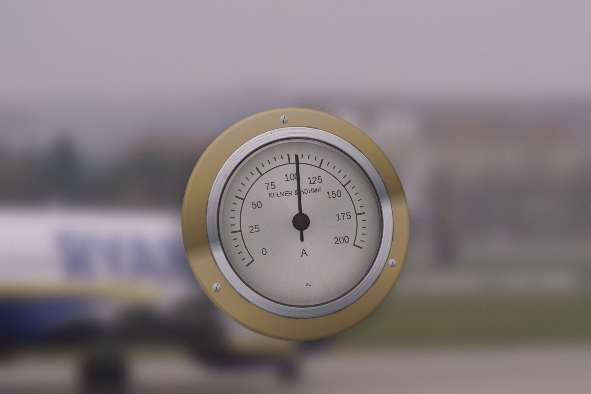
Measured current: 105 A
